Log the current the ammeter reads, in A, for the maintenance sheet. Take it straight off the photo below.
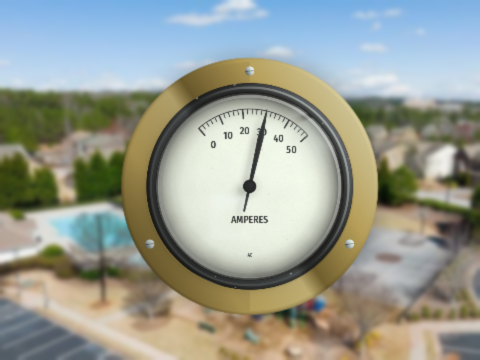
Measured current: 30 A
